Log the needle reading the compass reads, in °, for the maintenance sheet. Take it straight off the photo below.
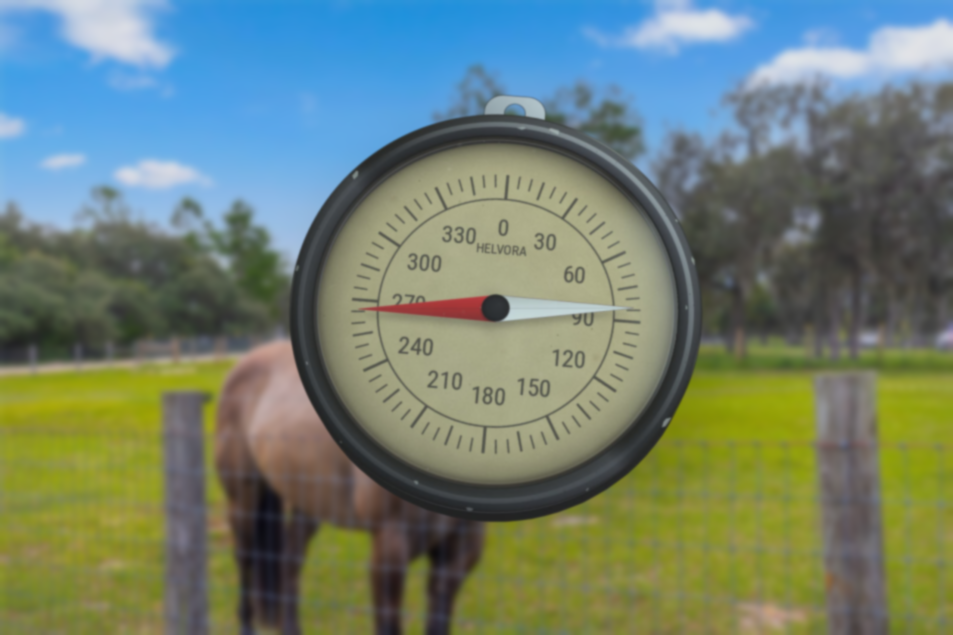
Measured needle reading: 265 °
